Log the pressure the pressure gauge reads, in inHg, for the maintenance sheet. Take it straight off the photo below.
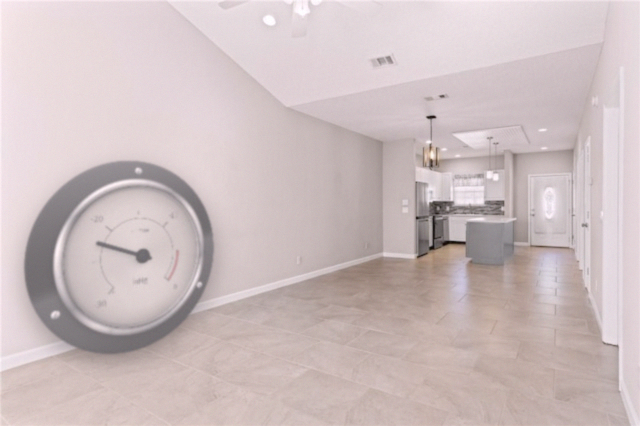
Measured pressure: -22.5 inHg
